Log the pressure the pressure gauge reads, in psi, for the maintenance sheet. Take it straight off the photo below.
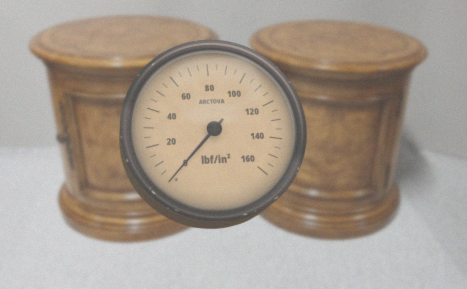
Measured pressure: 0 psi
